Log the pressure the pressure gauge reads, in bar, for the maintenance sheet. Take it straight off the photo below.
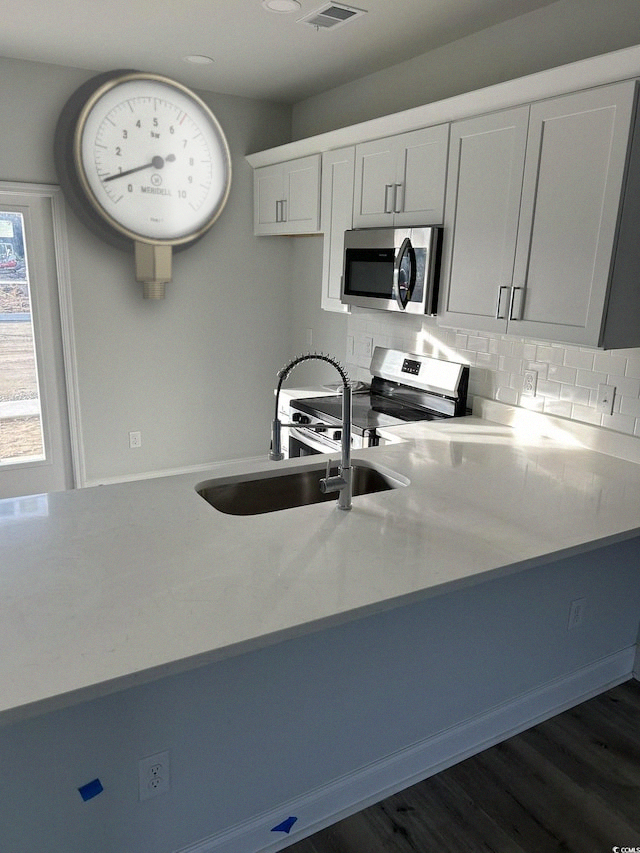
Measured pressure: 0.8 bar
